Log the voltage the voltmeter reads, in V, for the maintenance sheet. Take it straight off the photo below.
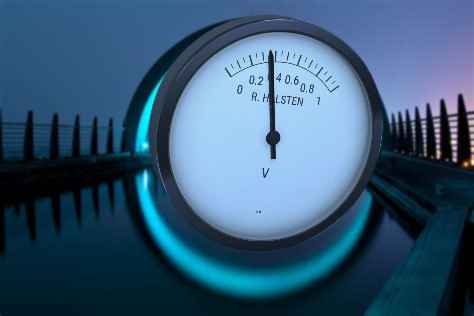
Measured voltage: 0.35 V
